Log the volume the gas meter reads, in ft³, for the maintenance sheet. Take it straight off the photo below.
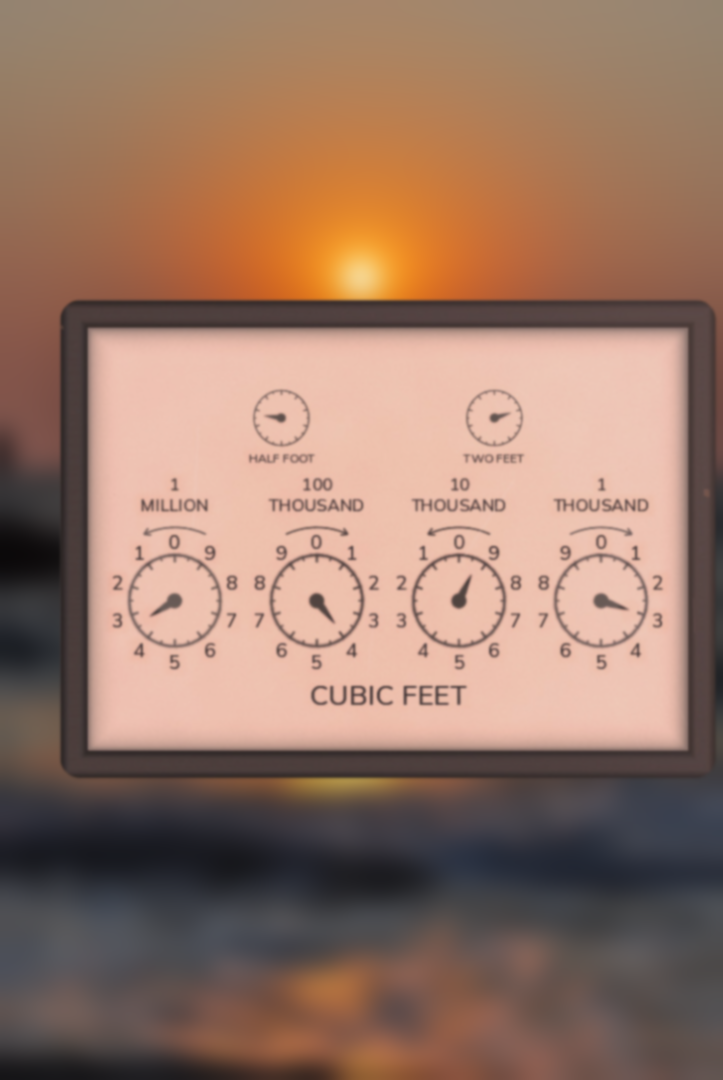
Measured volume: 339300 ft³
